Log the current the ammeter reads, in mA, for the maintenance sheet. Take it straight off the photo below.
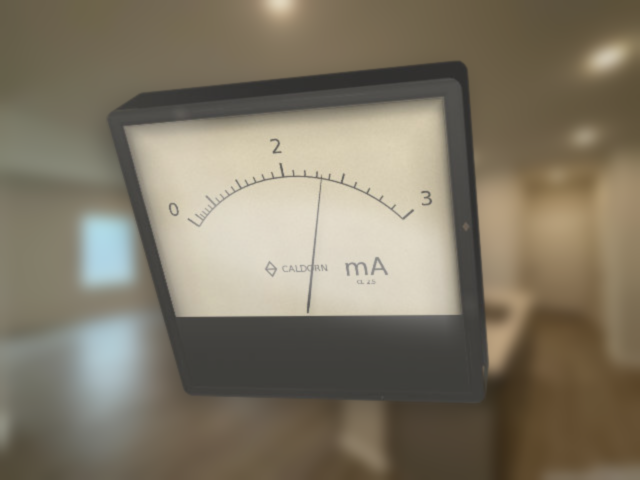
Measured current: 2.35 mA
